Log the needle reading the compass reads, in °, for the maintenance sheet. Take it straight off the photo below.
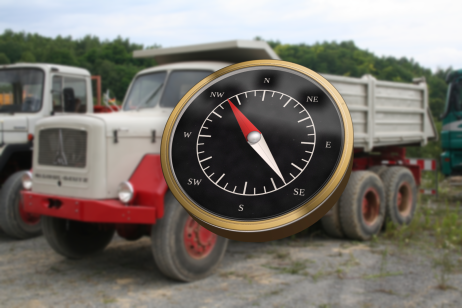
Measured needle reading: 320 °
